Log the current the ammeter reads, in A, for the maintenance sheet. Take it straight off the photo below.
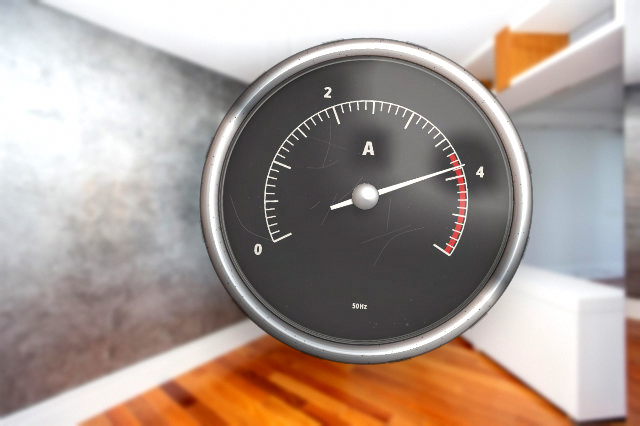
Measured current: 3.9 A
